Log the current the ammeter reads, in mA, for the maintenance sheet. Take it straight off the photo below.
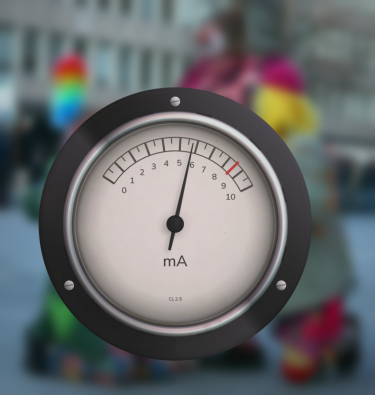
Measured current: 5.75 mA
